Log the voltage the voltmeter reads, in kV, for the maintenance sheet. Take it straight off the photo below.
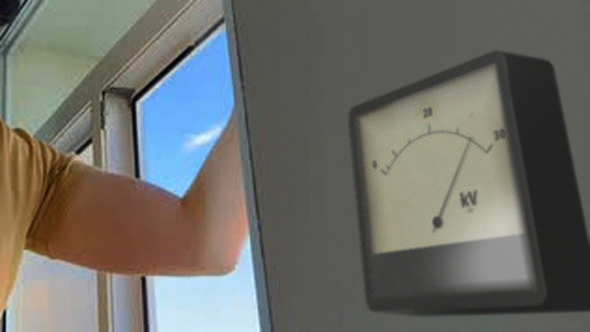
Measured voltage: 27.5 kV
